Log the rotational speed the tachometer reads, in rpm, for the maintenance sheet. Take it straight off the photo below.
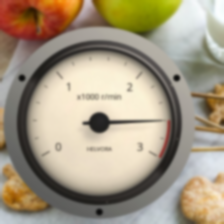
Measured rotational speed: 2600 rpm
